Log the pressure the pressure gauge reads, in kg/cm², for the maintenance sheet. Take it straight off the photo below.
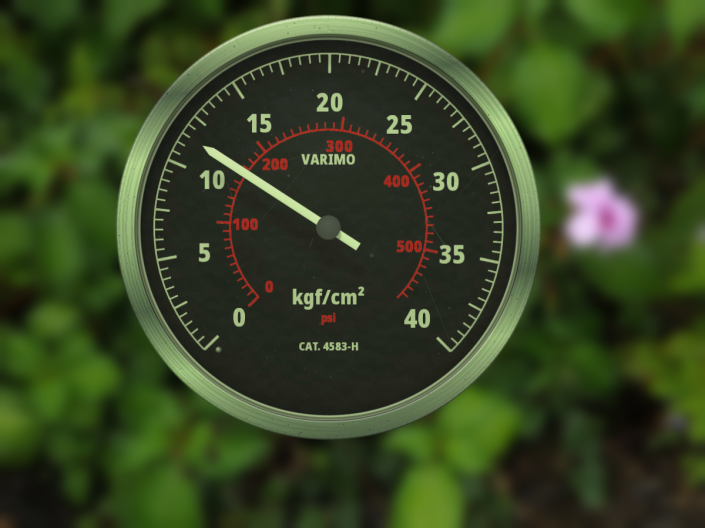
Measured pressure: 11.5 kg/cm²
